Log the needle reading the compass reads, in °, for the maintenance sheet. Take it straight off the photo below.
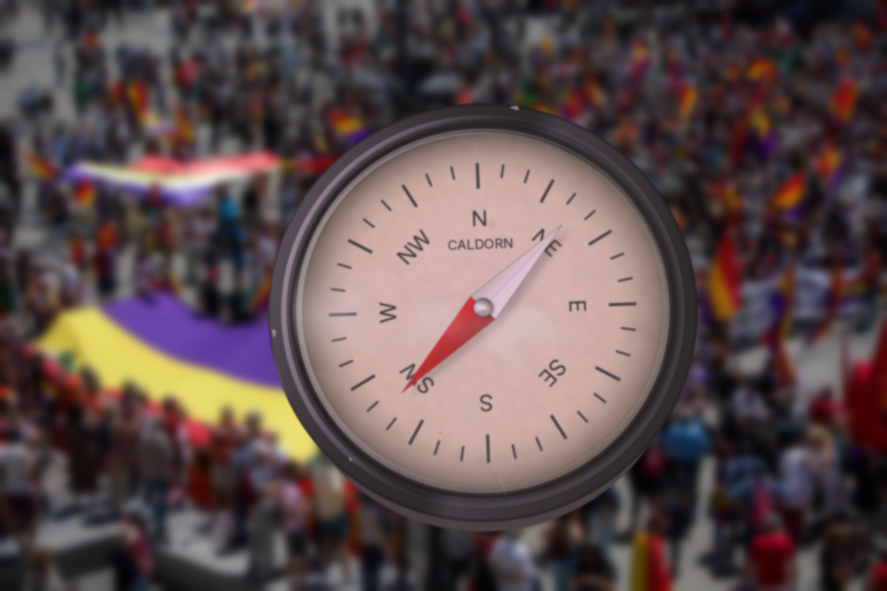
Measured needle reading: 225 °
